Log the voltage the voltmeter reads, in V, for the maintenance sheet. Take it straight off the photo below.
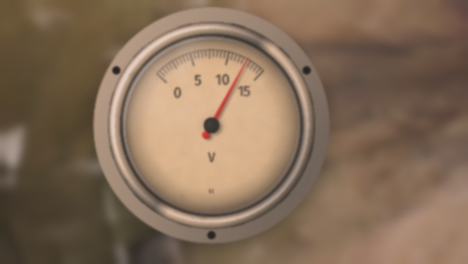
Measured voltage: 12.5 V
